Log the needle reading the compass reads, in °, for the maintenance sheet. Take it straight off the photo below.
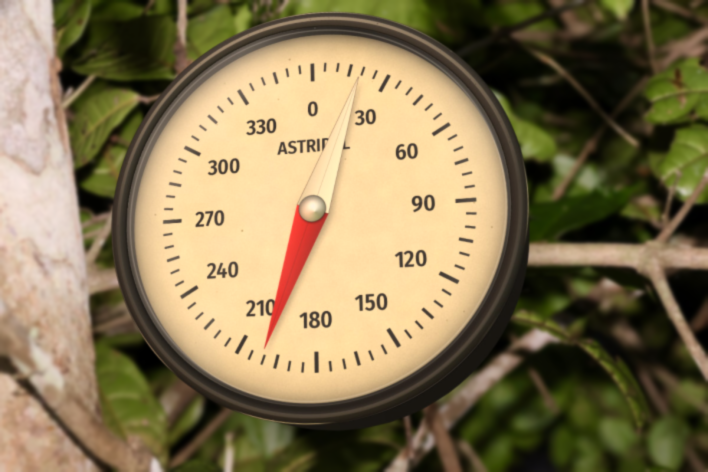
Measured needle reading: 200 °
